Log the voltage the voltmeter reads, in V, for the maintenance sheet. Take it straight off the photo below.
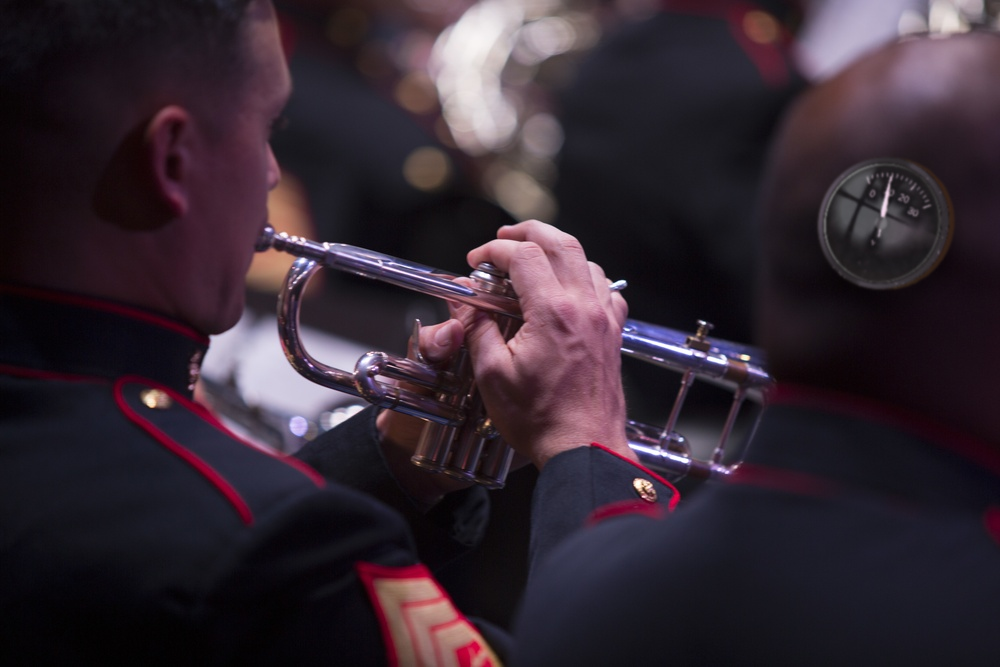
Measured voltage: 10 V
